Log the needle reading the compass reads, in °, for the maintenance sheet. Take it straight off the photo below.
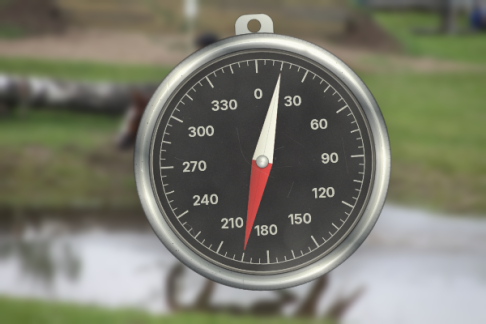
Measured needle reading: 195 °
